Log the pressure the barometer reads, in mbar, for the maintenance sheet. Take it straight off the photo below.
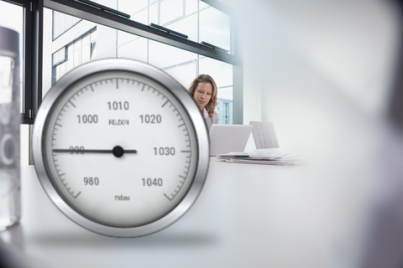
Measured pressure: 990 mbar
